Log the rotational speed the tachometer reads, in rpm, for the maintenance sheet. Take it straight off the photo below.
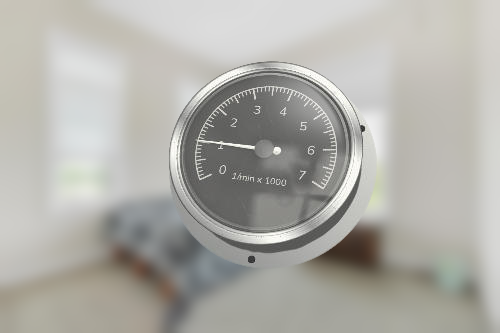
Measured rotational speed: 1000 rpm
